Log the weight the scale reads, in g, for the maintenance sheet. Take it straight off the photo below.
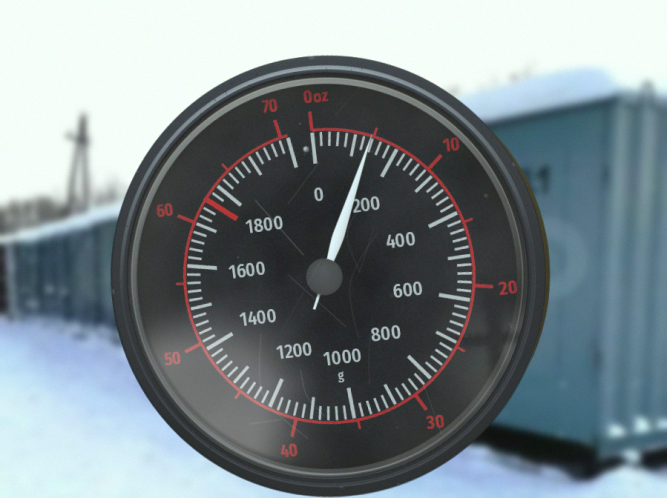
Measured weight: 140 g
